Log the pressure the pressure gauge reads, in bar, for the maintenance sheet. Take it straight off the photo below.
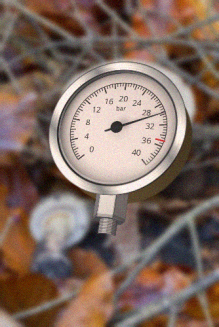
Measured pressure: 30 bar
